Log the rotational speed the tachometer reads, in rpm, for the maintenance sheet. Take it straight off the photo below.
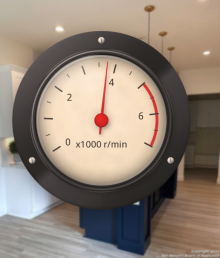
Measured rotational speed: 3750 rpm
